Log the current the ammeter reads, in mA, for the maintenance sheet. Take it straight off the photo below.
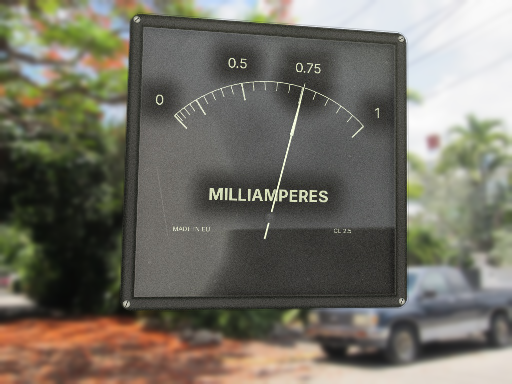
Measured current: 0.75 mA
